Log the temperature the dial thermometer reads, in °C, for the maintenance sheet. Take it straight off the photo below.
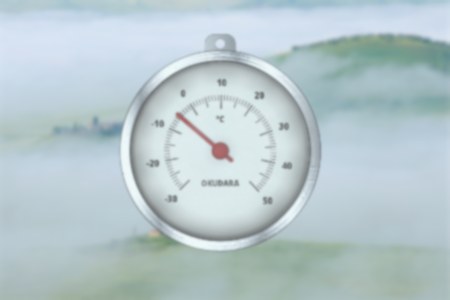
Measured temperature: -5 °C
